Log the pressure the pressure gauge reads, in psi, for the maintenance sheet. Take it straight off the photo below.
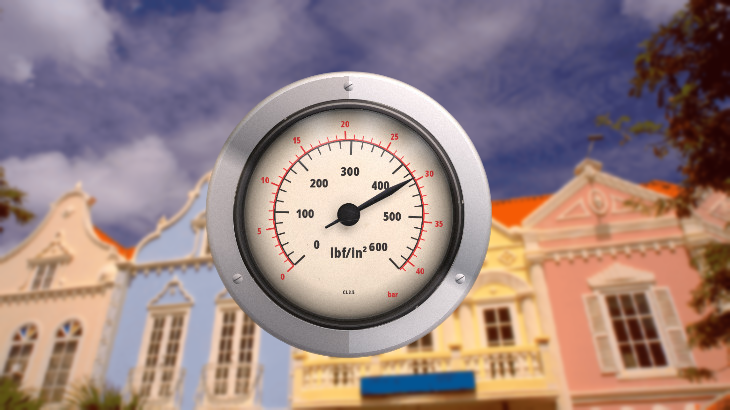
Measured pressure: 430 psi
